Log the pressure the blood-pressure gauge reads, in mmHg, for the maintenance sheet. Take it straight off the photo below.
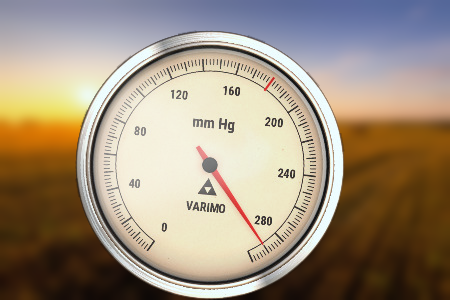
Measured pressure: 290 mmHg
